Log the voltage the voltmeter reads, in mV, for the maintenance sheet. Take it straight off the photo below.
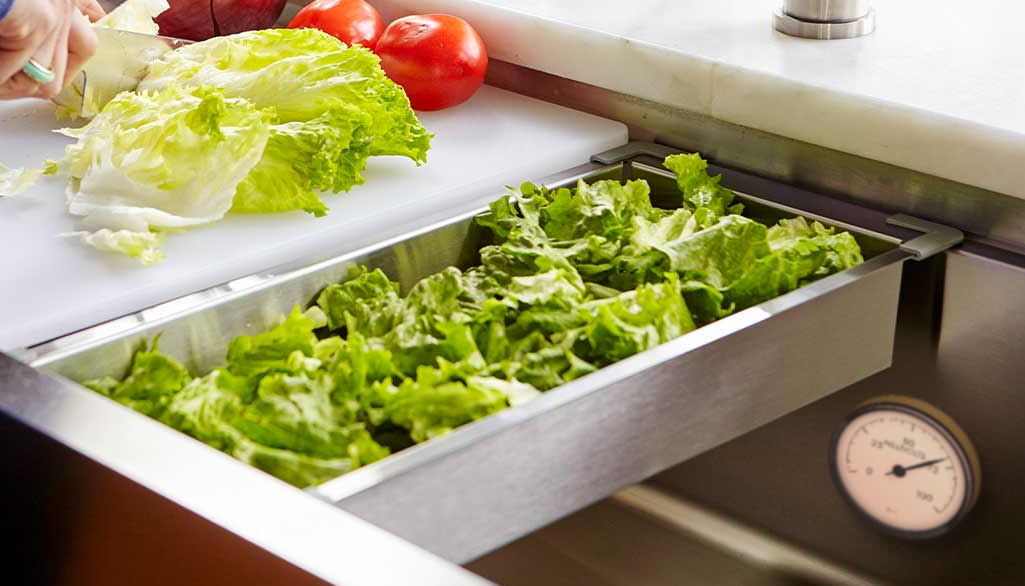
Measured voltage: 70 mV
